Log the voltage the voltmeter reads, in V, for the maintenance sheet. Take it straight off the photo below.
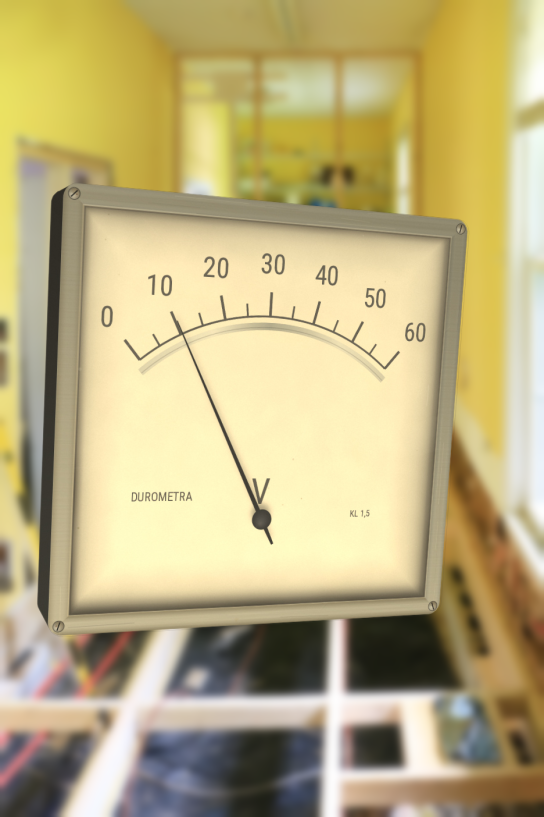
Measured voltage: 10 V
